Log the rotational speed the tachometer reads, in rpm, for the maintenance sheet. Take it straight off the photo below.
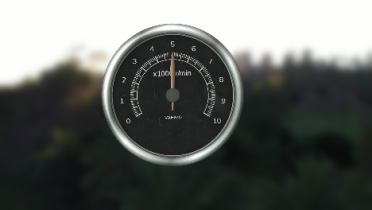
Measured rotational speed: 5000 rpm
